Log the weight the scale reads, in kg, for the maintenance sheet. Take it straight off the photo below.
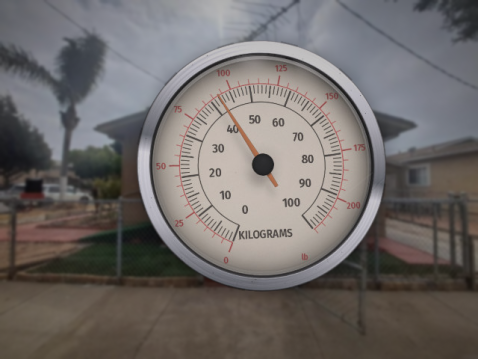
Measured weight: 42 kg
